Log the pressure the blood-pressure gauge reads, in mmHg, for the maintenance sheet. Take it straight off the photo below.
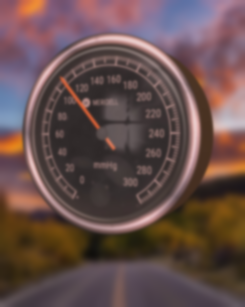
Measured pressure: 110 mmHg
